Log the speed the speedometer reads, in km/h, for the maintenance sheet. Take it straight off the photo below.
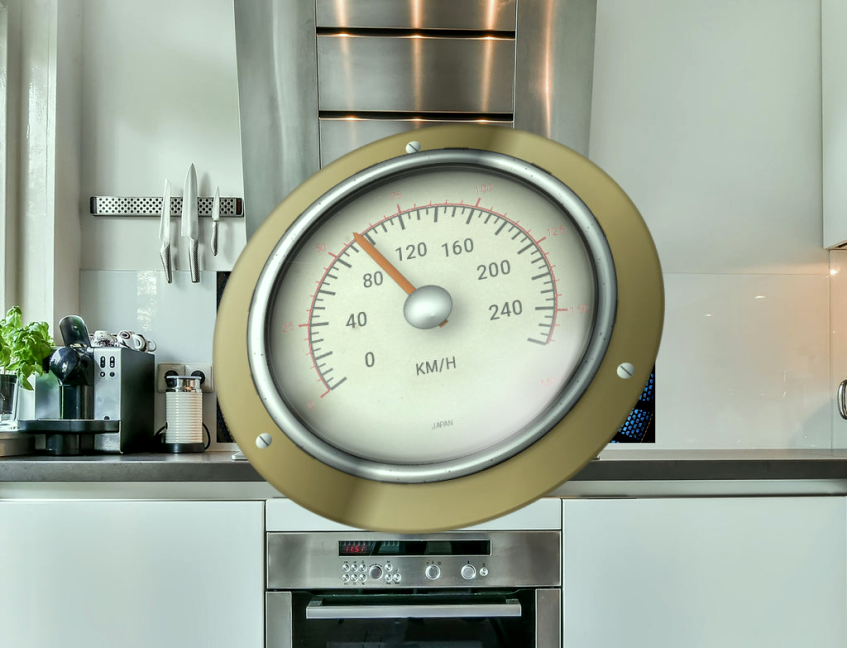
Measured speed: 95 km/h
